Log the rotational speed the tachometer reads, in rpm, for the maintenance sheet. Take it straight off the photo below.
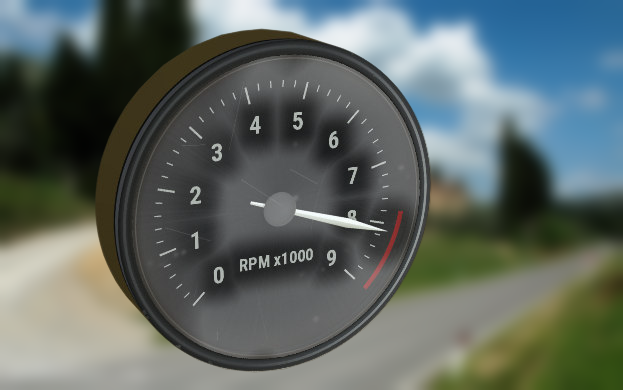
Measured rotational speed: 8100 rpm
